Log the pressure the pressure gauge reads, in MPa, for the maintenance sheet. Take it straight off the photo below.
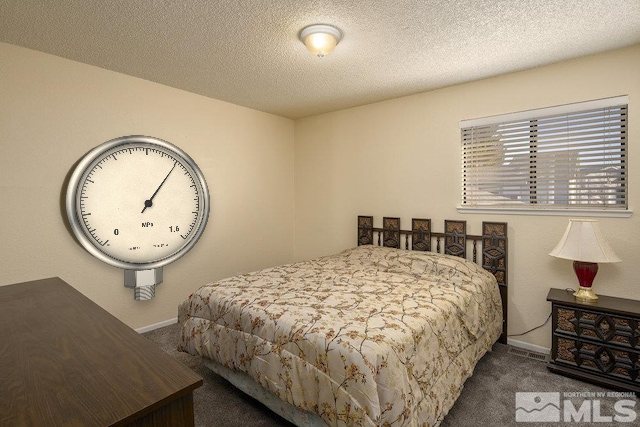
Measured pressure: 1 MPa
